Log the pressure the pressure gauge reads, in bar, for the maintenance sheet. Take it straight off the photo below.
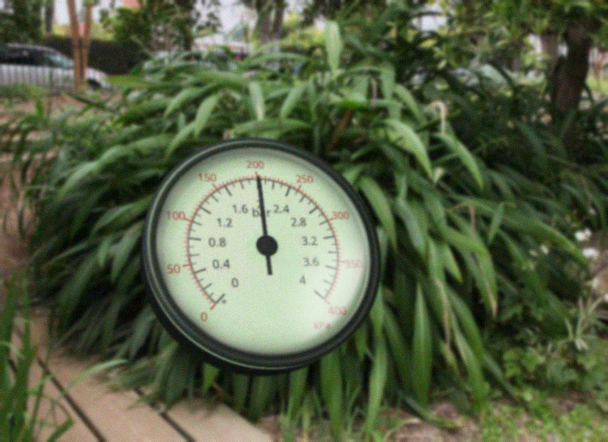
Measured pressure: 2 bar
